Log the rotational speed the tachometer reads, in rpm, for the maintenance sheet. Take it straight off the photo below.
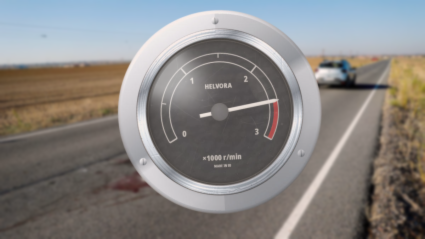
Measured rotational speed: 2500 rpm
